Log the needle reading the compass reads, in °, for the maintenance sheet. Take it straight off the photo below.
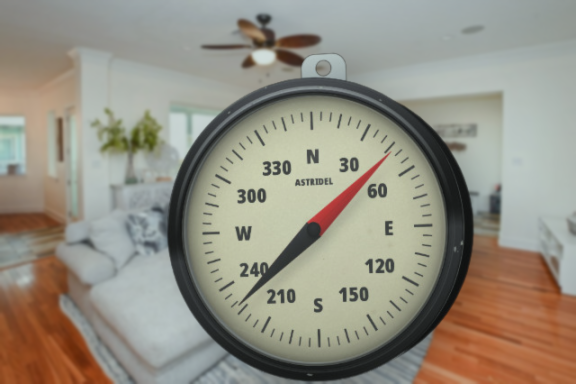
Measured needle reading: 47.5 °
